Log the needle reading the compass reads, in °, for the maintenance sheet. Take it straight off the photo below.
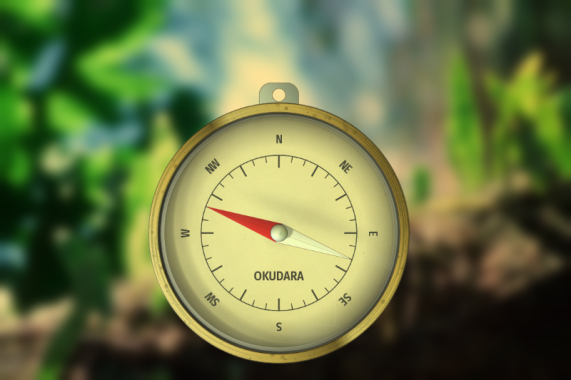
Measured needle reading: 290 °
